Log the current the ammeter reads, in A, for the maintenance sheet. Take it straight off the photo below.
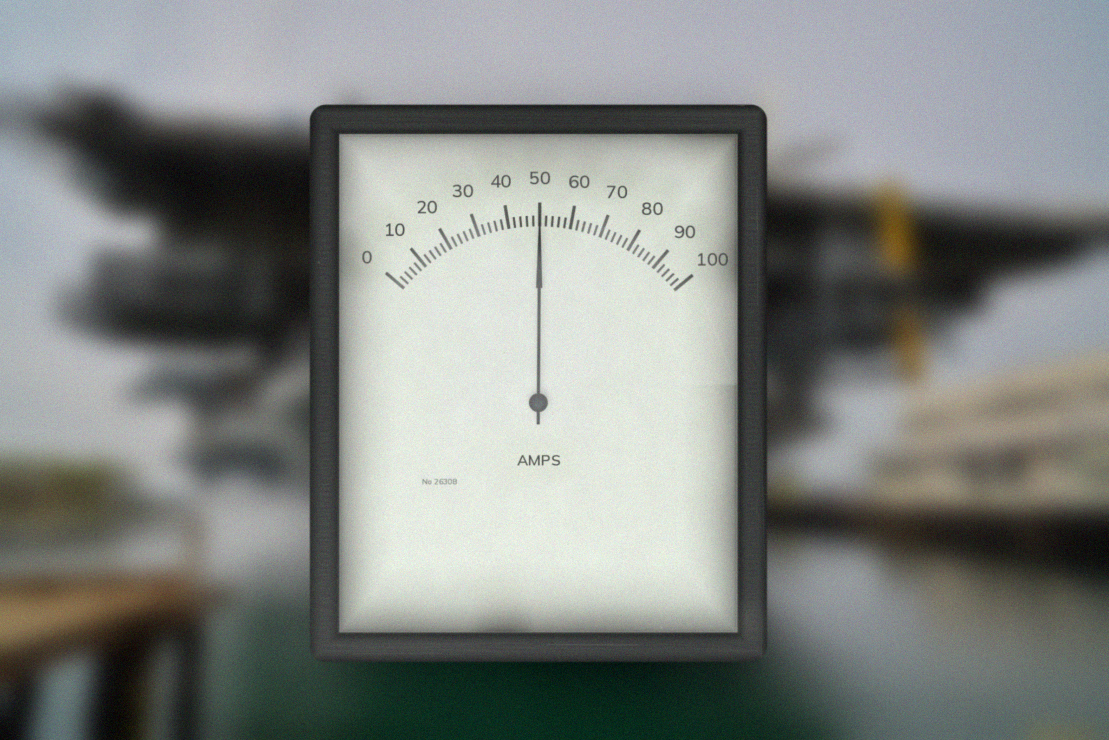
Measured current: 50 A
